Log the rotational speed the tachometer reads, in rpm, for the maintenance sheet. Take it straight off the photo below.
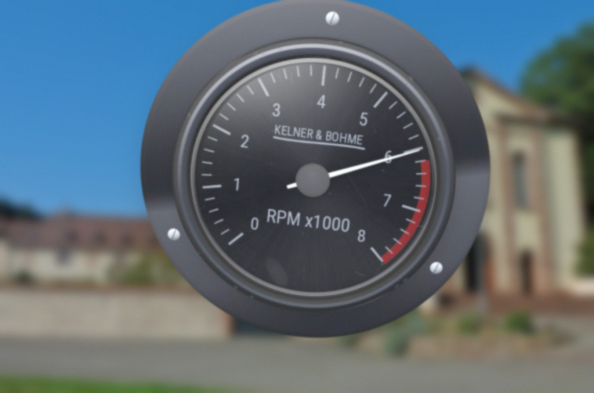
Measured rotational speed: 6000 rpm
